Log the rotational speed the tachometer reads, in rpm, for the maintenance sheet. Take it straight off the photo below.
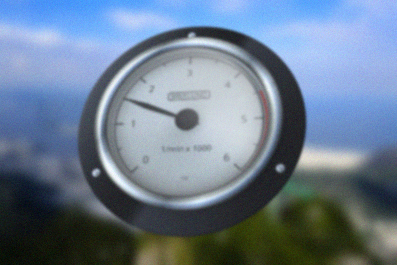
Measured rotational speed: 1500 rpm
